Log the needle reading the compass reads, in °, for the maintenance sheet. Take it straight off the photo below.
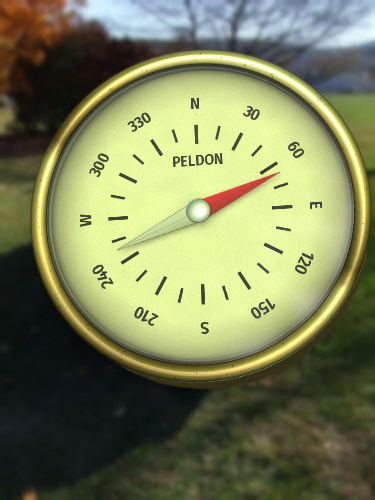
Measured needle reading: 67.5 °
